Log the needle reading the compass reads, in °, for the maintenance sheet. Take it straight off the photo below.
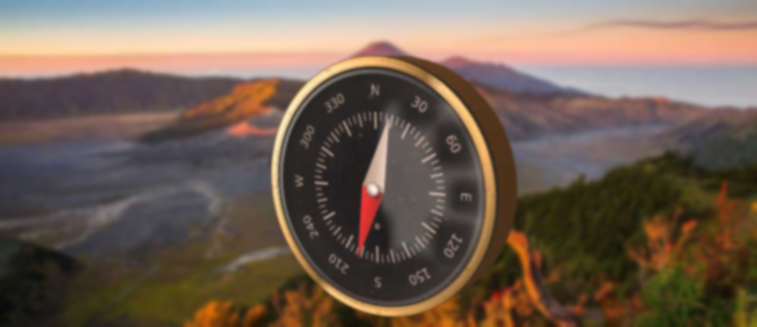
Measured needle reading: 195 °
